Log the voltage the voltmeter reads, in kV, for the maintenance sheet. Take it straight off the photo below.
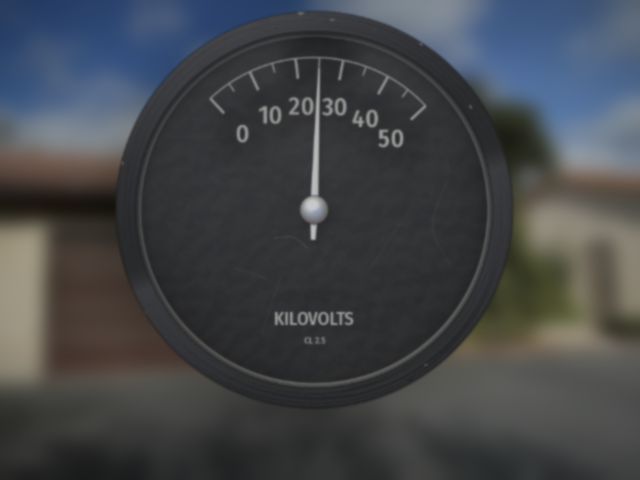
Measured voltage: 25 kV
